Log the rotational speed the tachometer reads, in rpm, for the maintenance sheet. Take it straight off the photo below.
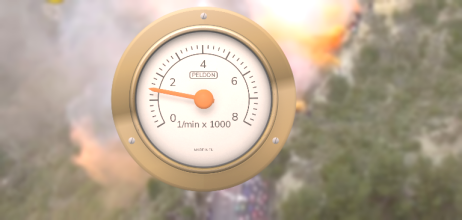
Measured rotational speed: 1400 rpm
